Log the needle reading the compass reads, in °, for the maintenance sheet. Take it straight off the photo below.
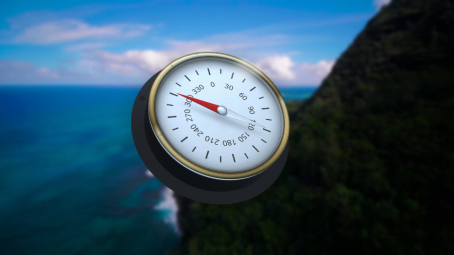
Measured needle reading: 300 °
